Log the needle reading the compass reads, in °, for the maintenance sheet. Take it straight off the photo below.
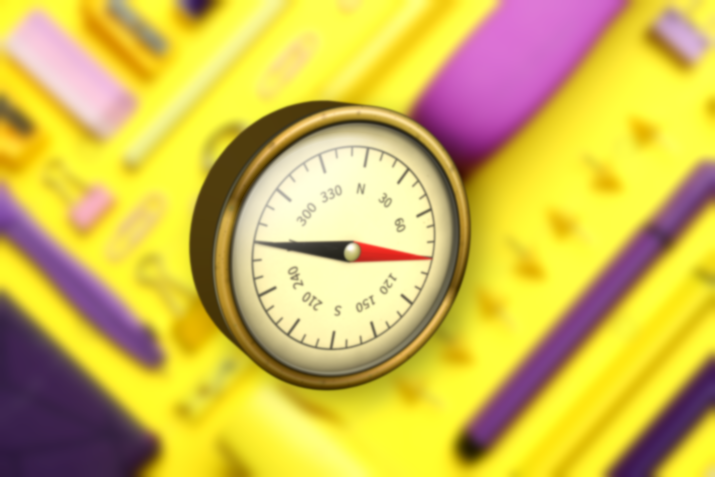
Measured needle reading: 90 °
